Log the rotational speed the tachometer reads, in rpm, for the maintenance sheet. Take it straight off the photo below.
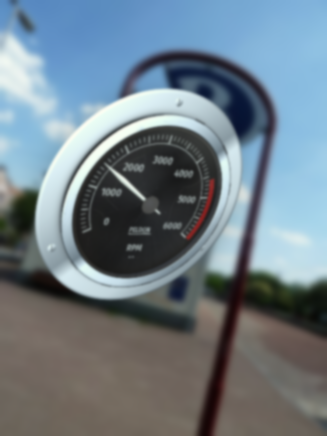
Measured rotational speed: 1500 rpm
